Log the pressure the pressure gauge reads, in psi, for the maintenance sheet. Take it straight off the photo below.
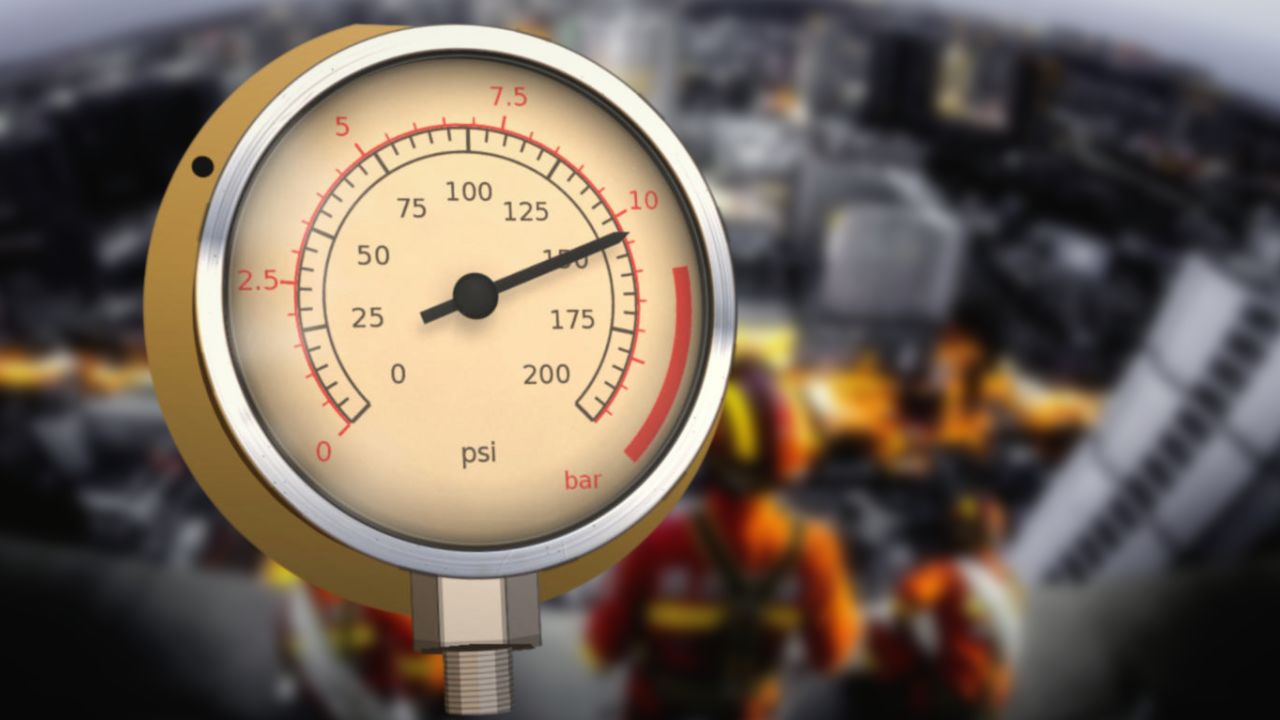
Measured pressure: 150 psi
